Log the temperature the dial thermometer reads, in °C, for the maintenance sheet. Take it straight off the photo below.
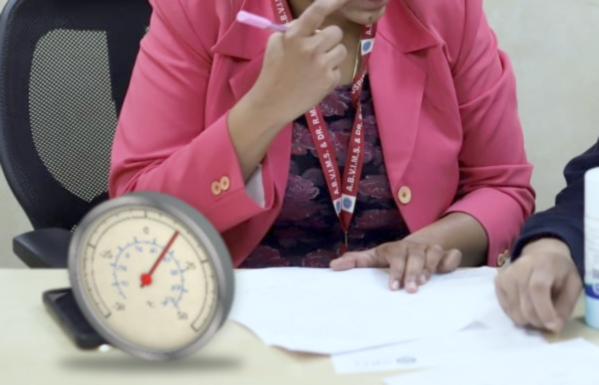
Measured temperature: 12.5 °C
